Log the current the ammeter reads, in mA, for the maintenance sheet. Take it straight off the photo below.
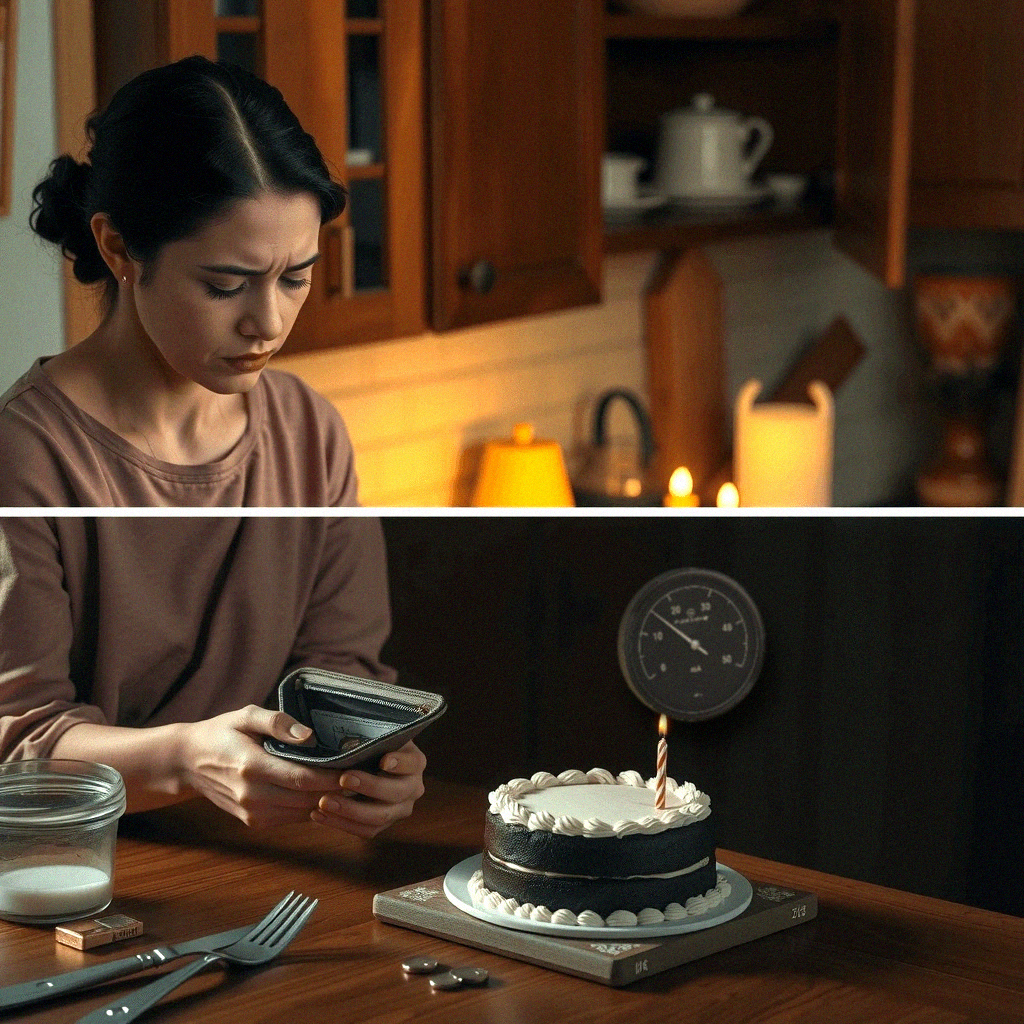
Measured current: 15 mA
